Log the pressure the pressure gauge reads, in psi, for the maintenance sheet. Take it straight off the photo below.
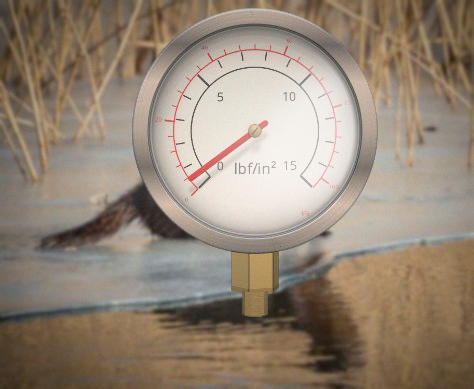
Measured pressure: 0.5 psi
